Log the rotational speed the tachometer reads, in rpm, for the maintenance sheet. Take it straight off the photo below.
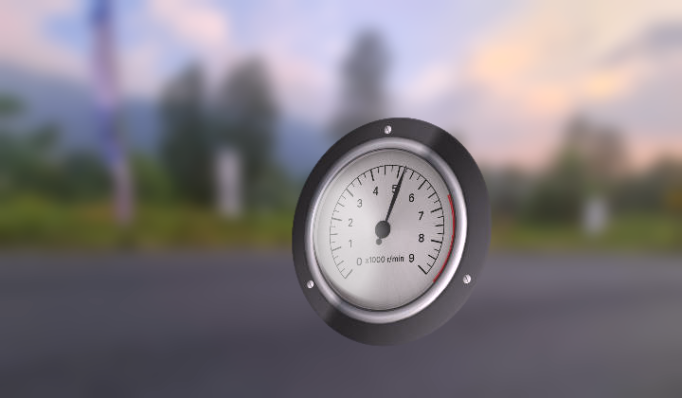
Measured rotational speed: 5250 rpm
